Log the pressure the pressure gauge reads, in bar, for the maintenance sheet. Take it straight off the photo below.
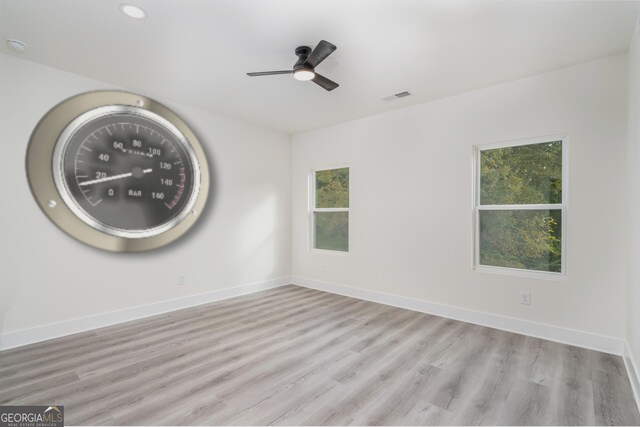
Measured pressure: 15 bar
